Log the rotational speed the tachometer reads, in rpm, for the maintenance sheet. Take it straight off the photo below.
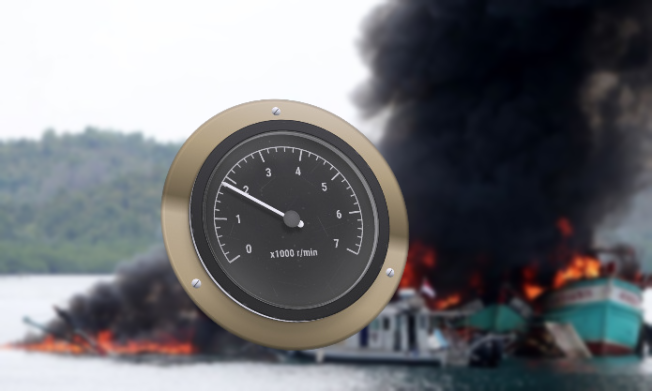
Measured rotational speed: 1800 rpm
